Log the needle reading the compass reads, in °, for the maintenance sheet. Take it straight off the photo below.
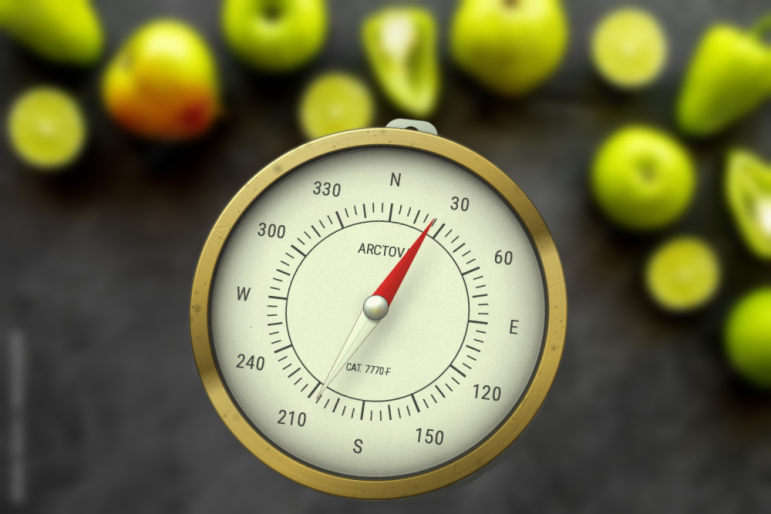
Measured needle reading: 25 °
